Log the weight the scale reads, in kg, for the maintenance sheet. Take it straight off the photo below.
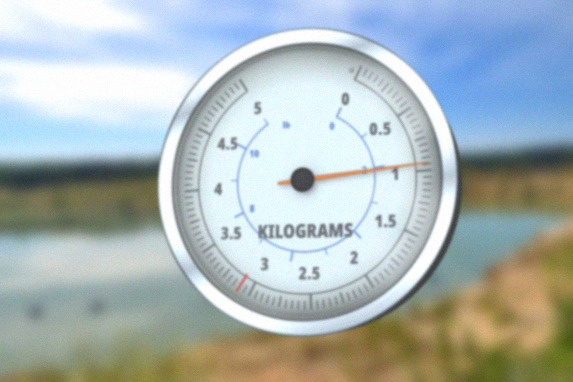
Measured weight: 0.95 kg
